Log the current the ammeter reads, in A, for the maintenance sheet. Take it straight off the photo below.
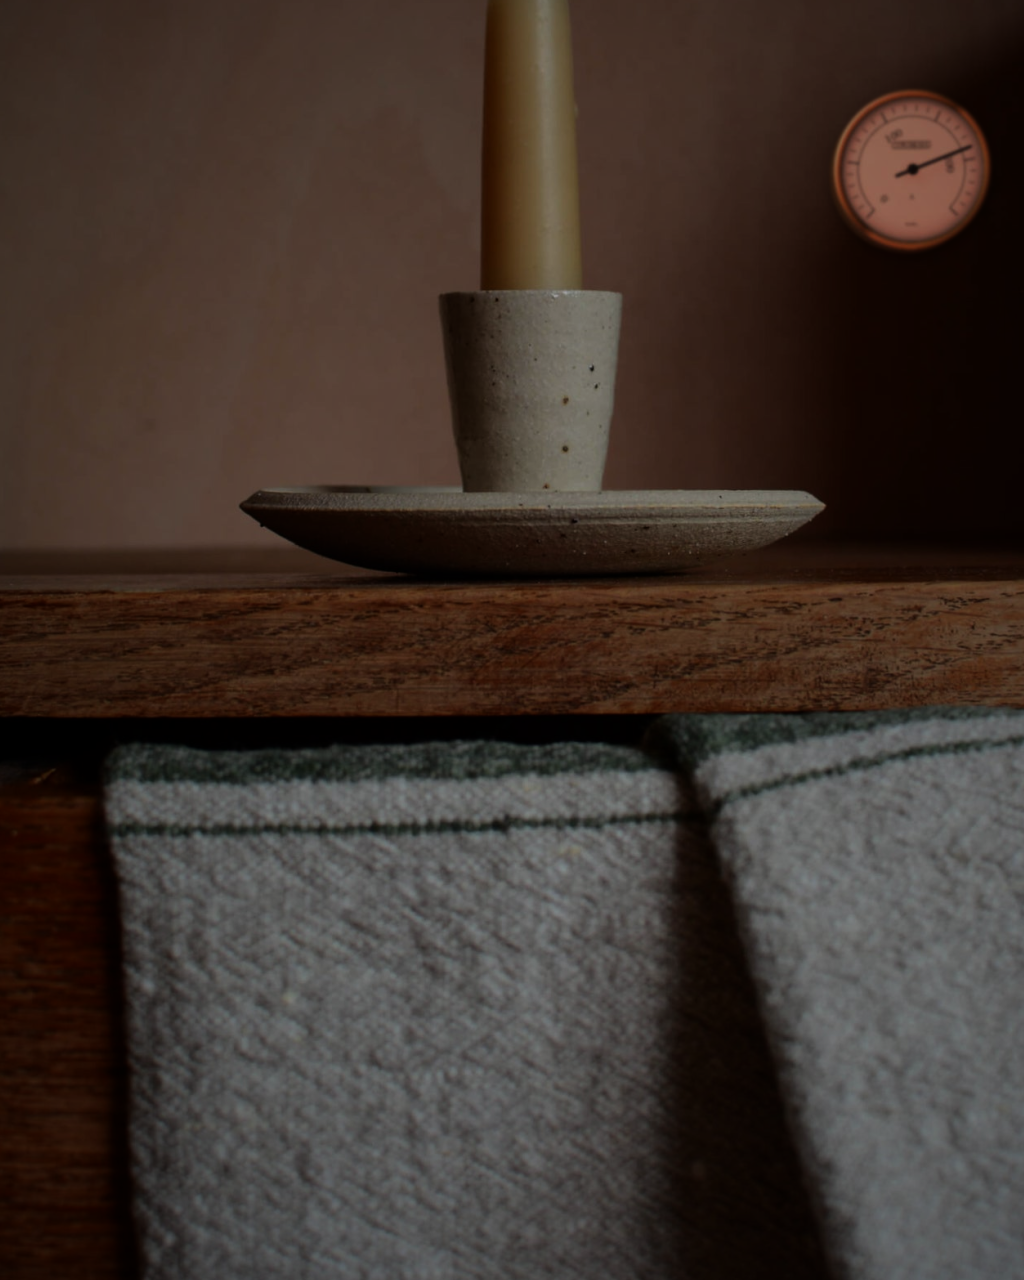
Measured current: 190 A
